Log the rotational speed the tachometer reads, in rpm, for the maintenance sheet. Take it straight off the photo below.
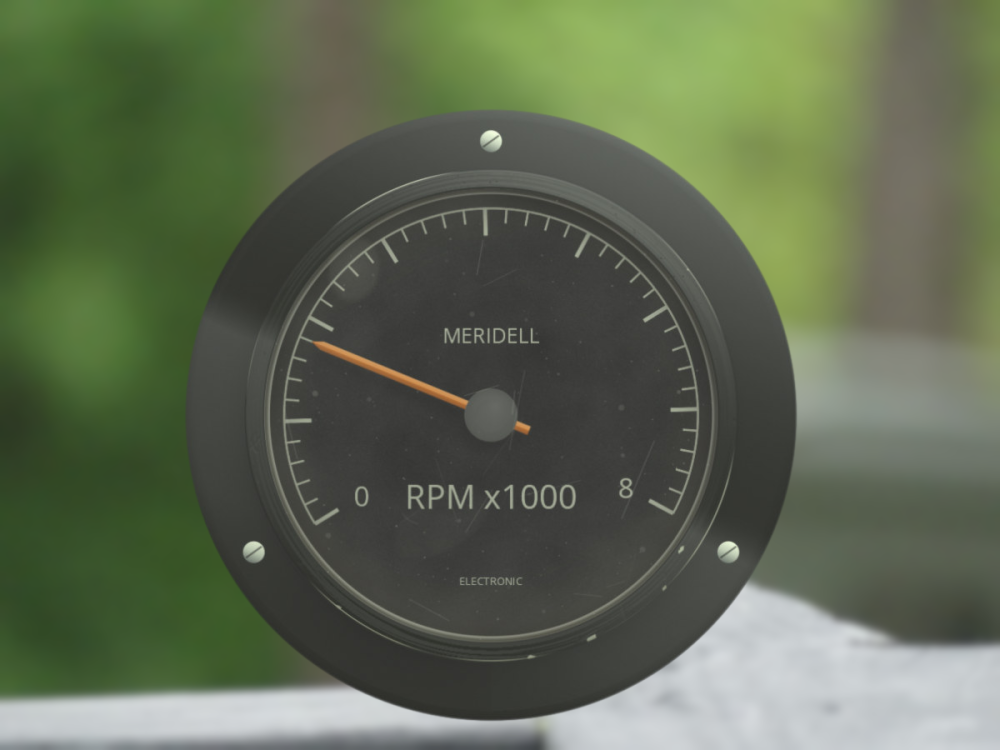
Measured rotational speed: 1800 rpm
